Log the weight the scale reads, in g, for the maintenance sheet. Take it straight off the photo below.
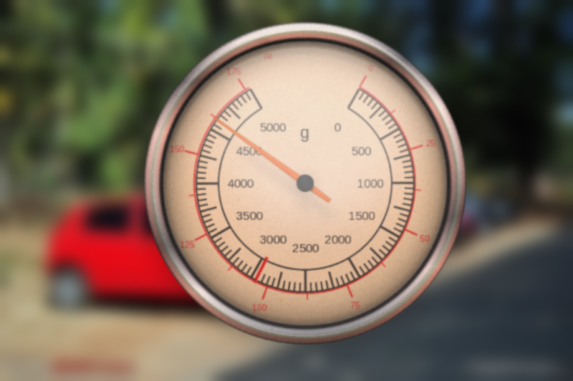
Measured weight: 4600 g
